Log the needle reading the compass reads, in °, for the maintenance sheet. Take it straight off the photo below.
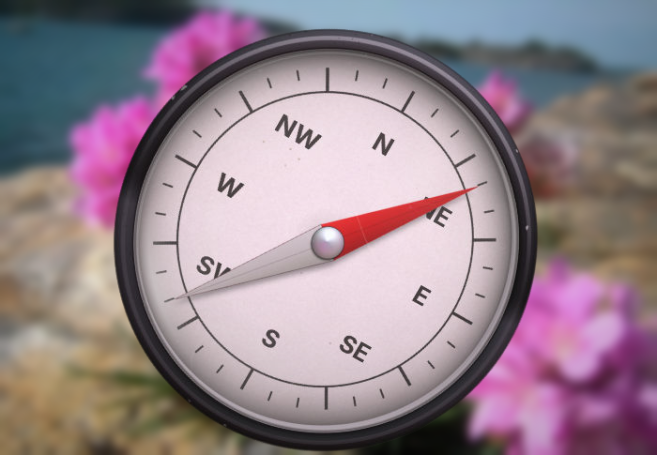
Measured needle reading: 40 °
